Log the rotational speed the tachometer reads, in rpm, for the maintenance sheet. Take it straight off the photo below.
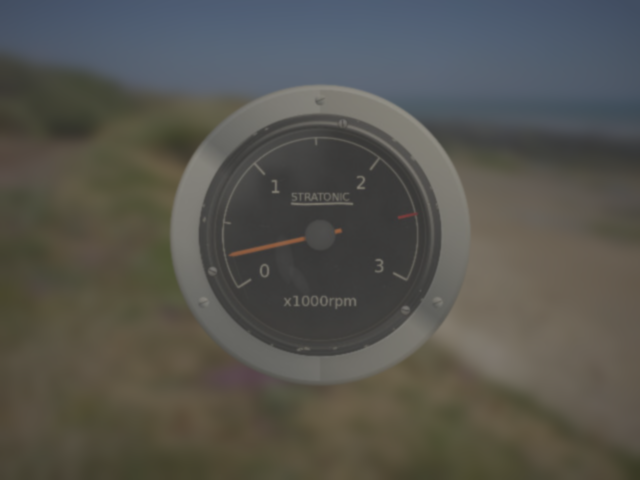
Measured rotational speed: 250 rpm
